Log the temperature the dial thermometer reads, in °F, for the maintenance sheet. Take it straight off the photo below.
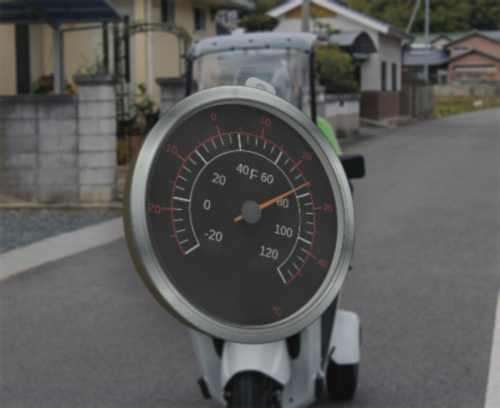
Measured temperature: 76 °F
